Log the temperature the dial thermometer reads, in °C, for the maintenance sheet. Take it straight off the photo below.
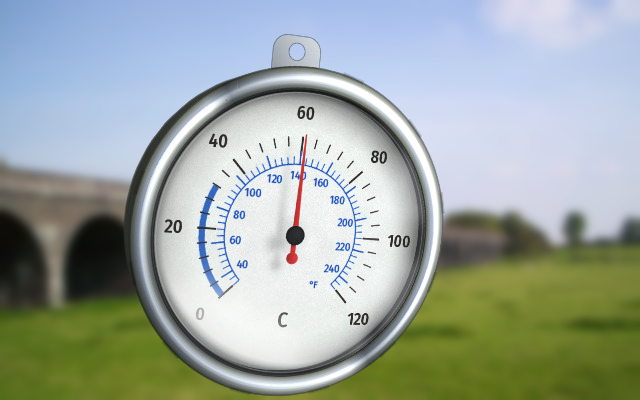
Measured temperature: 60 °C
